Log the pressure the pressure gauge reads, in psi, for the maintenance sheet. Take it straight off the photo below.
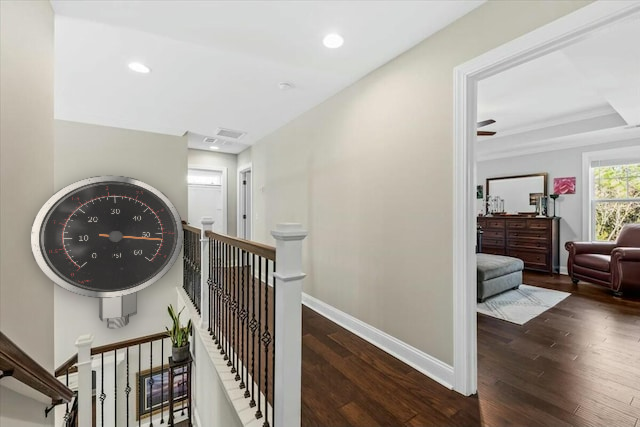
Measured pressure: 52 psi
